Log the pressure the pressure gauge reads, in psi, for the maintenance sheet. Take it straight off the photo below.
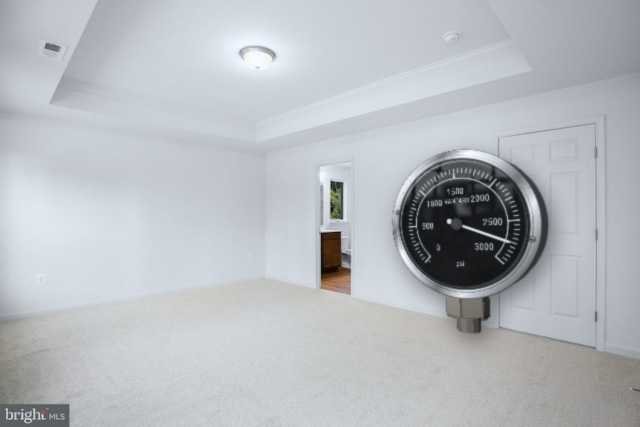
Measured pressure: 2750 psi
